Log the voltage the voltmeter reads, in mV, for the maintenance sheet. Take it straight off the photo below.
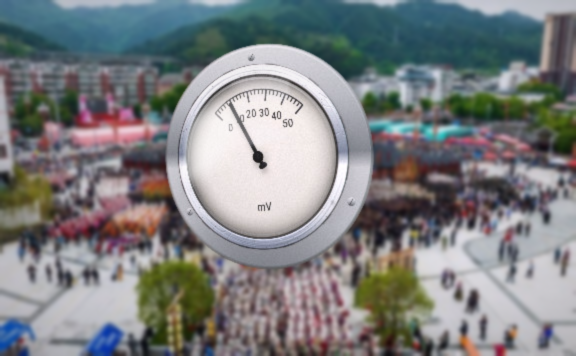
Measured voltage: 10 mV
